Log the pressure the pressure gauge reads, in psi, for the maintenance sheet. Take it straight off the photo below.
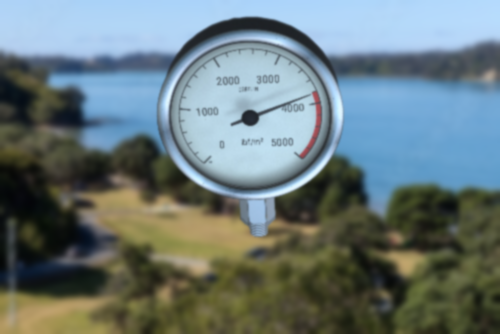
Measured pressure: 3800 psi
